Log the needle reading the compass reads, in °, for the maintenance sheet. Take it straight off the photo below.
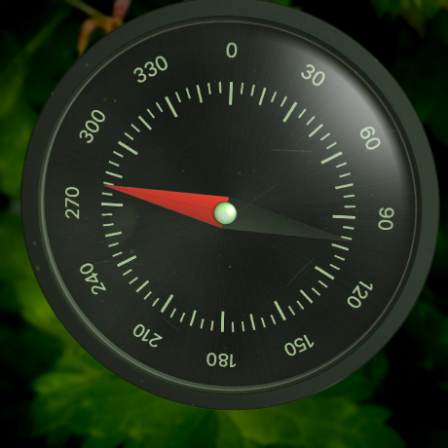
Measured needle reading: 280 °
